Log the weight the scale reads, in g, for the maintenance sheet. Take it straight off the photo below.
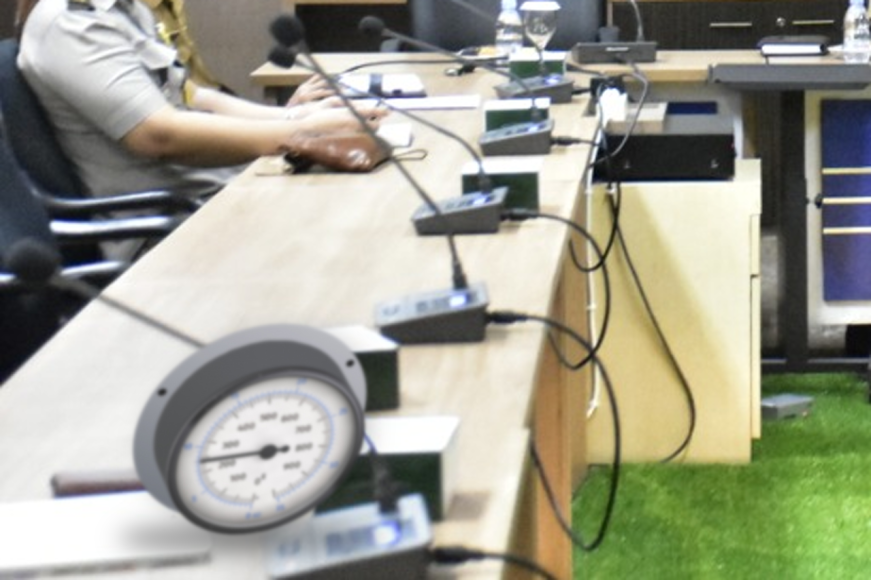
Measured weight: 250 g
